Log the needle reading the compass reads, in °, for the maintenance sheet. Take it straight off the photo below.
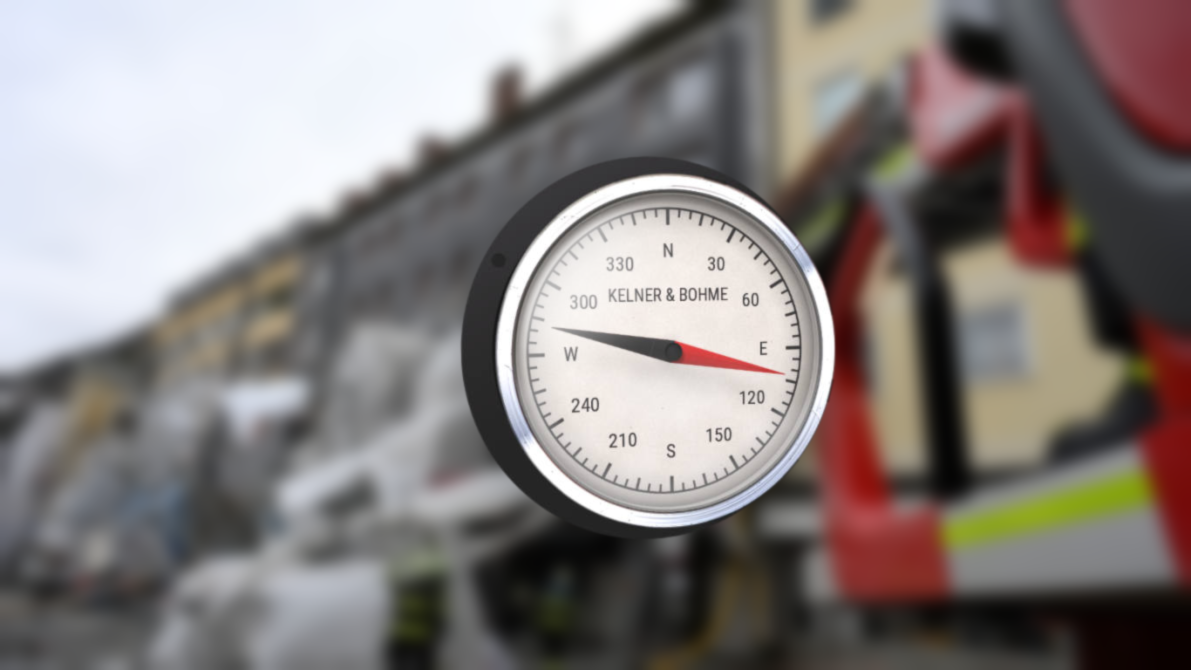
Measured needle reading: 102.5 °
